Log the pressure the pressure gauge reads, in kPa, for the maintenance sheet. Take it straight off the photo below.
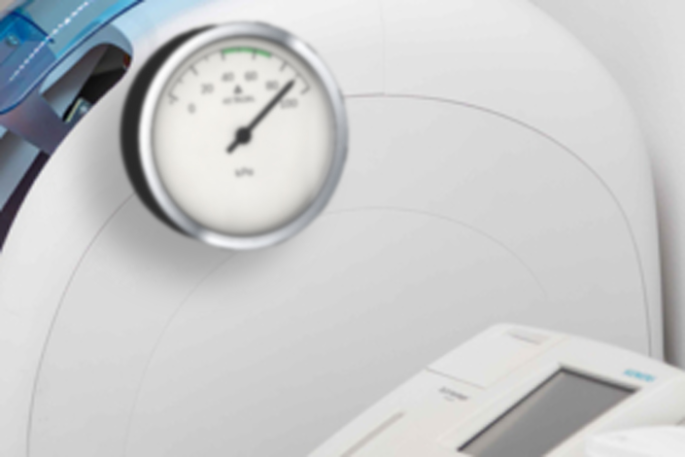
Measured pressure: 90 kPa
